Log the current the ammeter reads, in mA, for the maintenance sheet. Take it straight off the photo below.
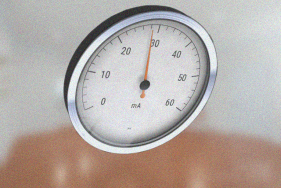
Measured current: 28 mA
